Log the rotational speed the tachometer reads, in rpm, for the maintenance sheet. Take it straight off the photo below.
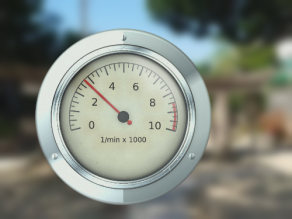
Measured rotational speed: 2750 rpm
